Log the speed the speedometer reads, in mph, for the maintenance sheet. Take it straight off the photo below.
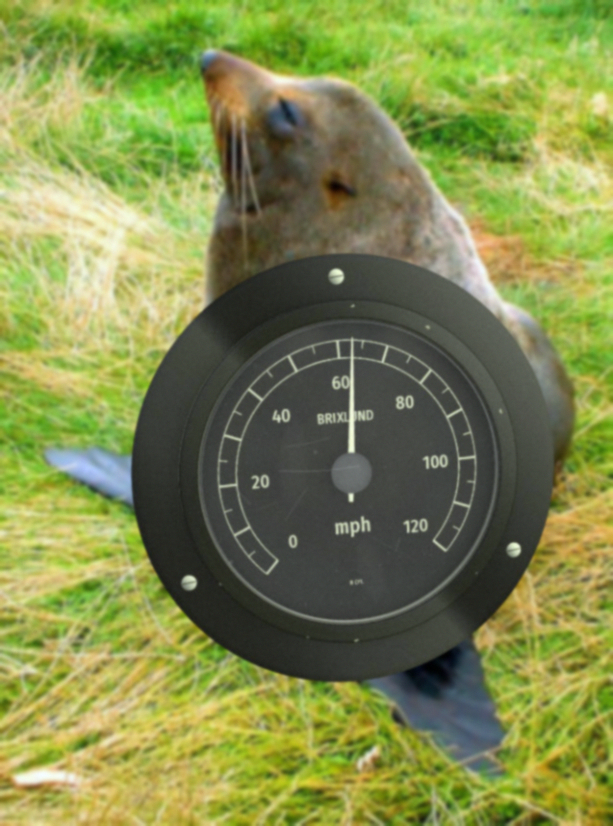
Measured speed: 62.5 mph
